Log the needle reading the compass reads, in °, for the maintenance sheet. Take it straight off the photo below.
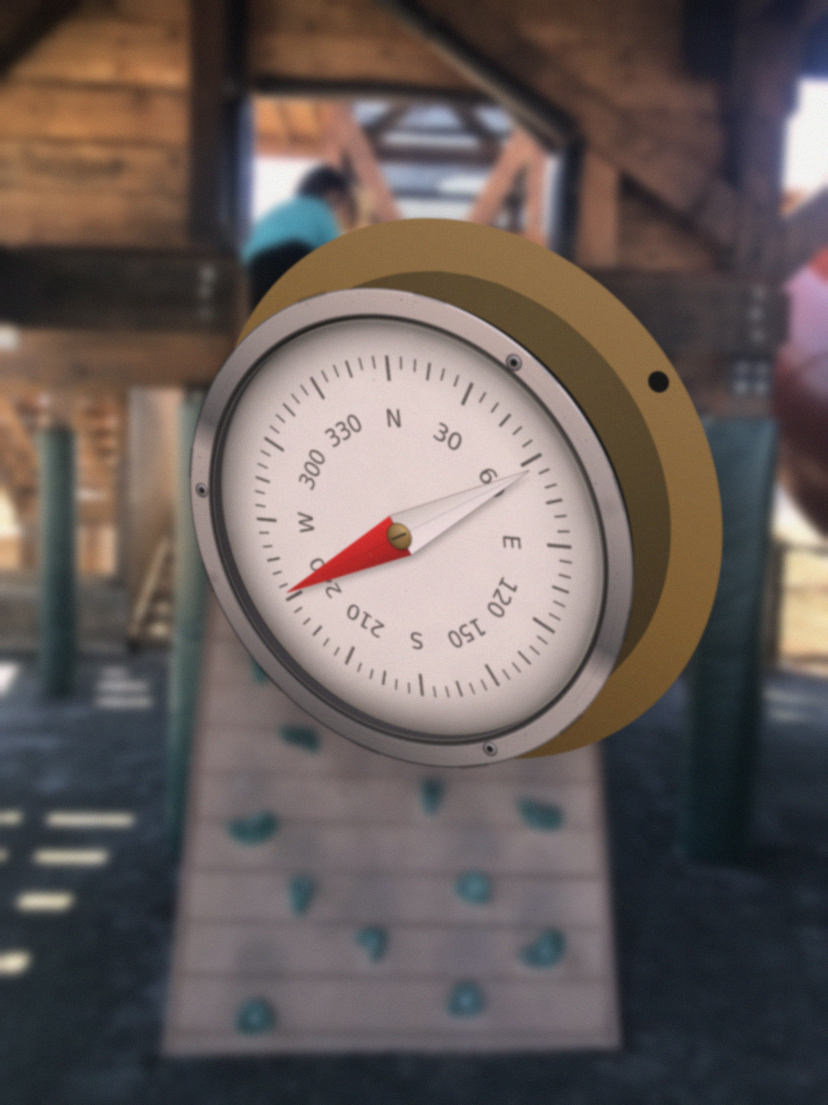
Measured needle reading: 242.5 °
